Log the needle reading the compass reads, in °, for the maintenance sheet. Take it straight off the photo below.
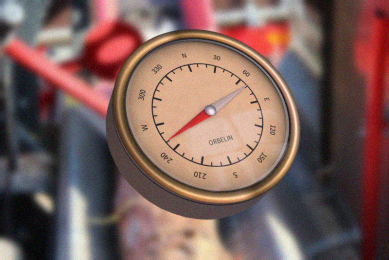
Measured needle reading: 250 °
